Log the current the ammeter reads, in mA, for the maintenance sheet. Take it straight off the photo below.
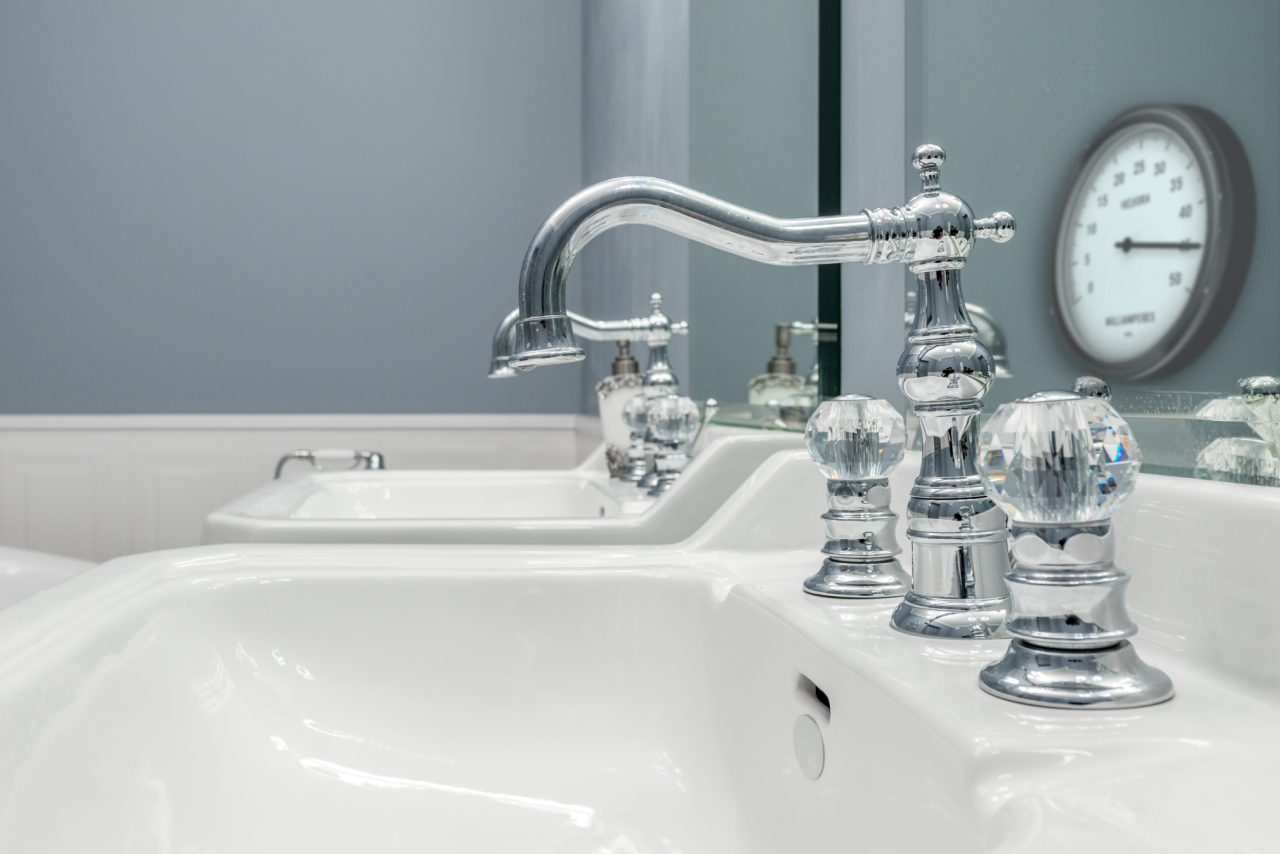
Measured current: 45 mA
